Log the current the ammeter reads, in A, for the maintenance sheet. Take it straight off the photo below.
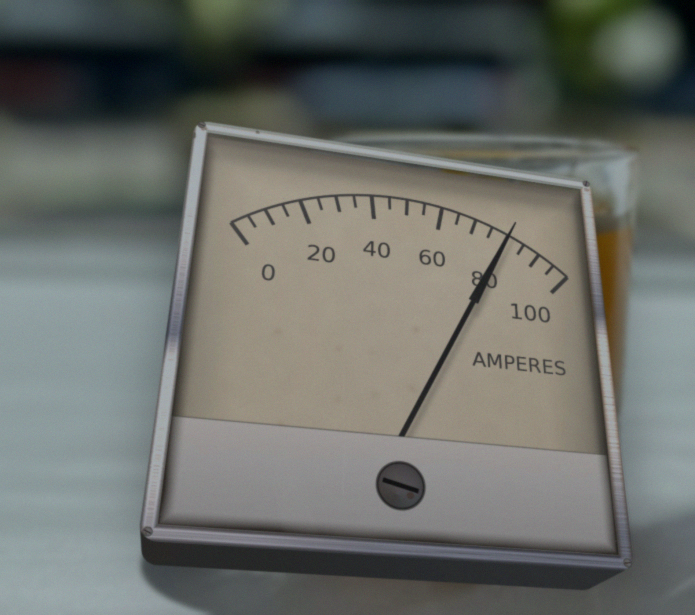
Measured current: 80 A
